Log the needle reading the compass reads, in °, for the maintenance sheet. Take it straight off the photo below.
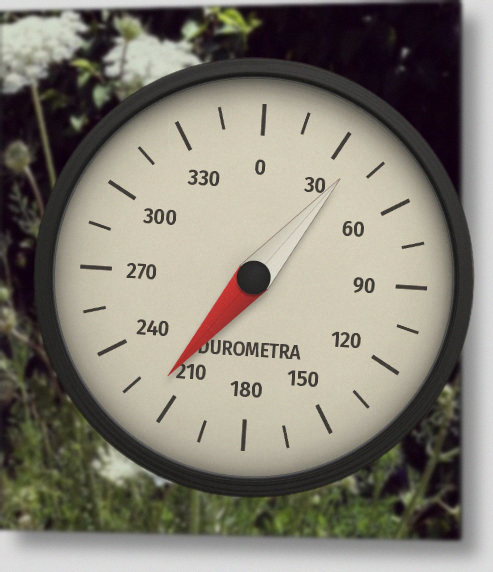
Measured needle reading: 217.5 °
